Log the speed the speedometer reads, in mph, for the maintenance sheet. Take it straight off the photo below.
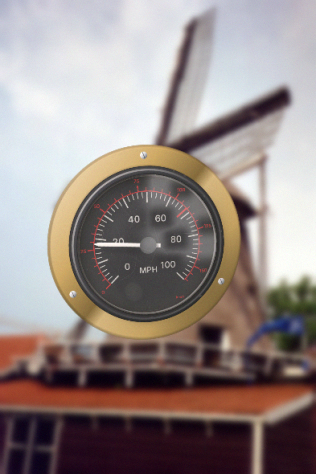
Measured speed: 18 mph
